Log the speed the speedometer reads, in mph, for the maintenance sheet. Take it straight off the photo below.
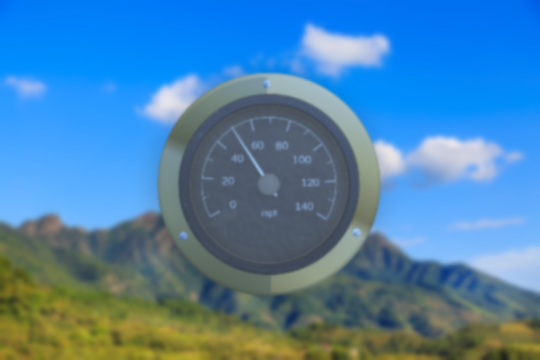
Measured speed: 50 mph
